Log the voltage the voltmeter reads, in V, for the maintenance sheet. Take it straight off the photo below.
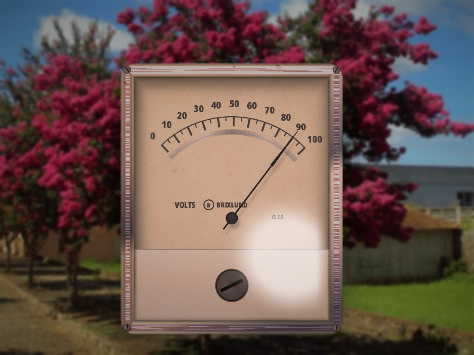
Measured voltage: 90 V
